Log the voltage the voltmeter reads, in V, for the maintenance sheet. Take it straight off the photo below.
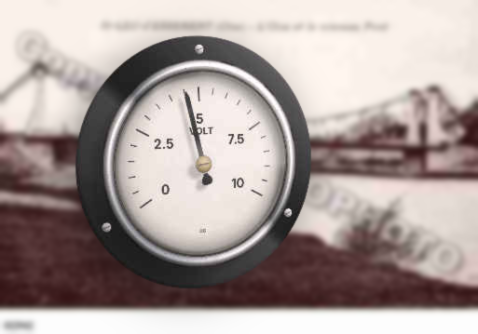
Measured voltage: 4.5 V
